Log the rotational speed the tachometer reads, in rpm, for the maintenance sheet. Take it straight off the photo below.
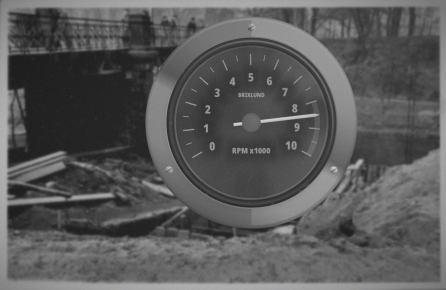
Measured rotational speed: 8500 rpm
